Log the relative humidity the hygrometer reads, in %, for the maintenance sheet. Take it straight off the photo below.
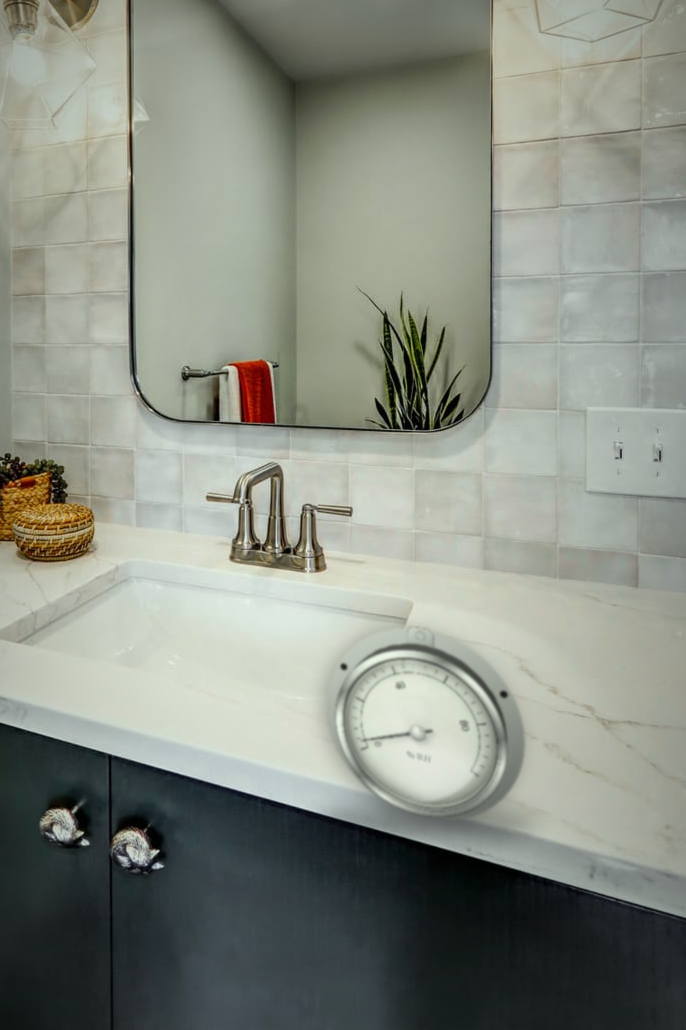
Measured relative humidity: 4 %
